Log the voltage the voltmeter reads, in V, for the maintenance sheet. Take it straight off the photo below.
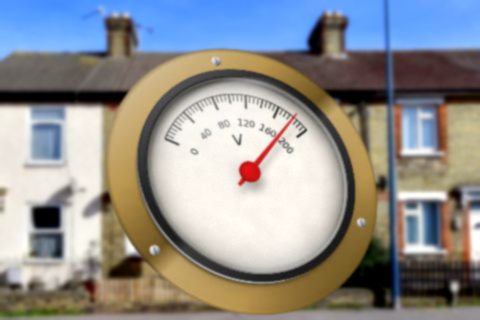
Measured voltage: 180 V
